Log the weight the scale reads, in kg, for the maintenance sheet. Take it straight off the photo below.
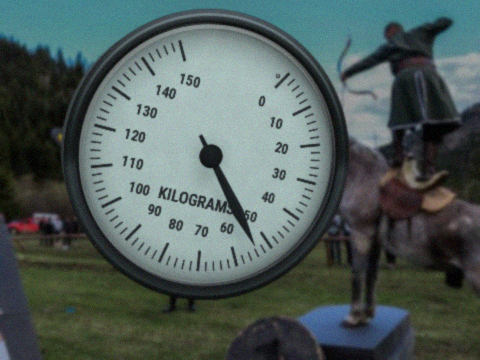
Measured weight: 54 kg
